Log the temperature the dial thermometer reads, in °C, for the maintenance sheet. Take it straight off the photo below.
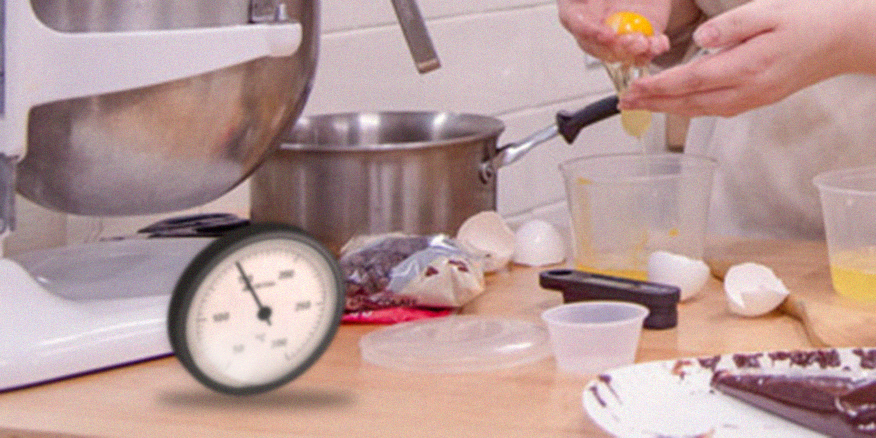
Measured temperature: 150 °C
